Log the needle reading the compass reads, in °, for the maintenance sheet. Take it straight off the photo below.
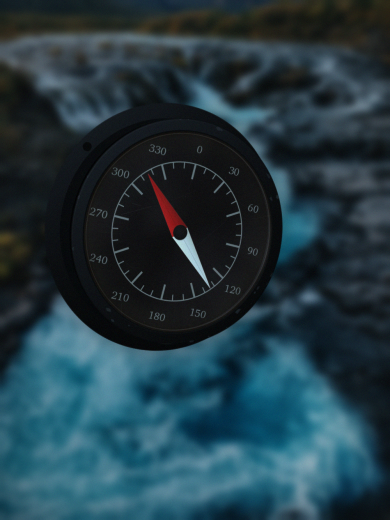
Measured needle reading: 315 °
